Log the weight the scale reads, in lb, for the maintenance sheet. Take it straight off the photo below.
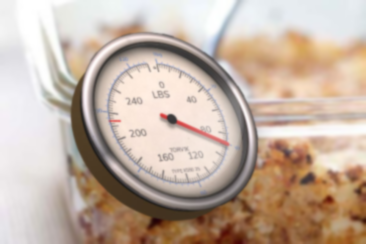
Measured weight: 90 lb
